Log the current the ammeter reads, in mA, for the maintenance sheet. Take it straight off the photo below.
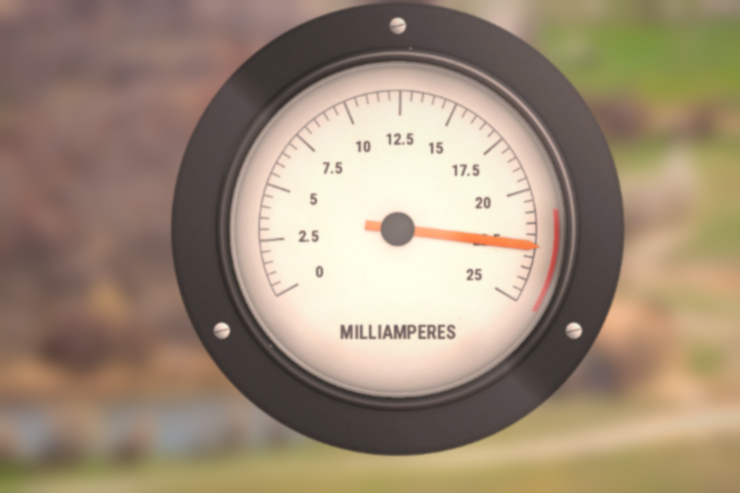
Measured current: 22.5 mA
